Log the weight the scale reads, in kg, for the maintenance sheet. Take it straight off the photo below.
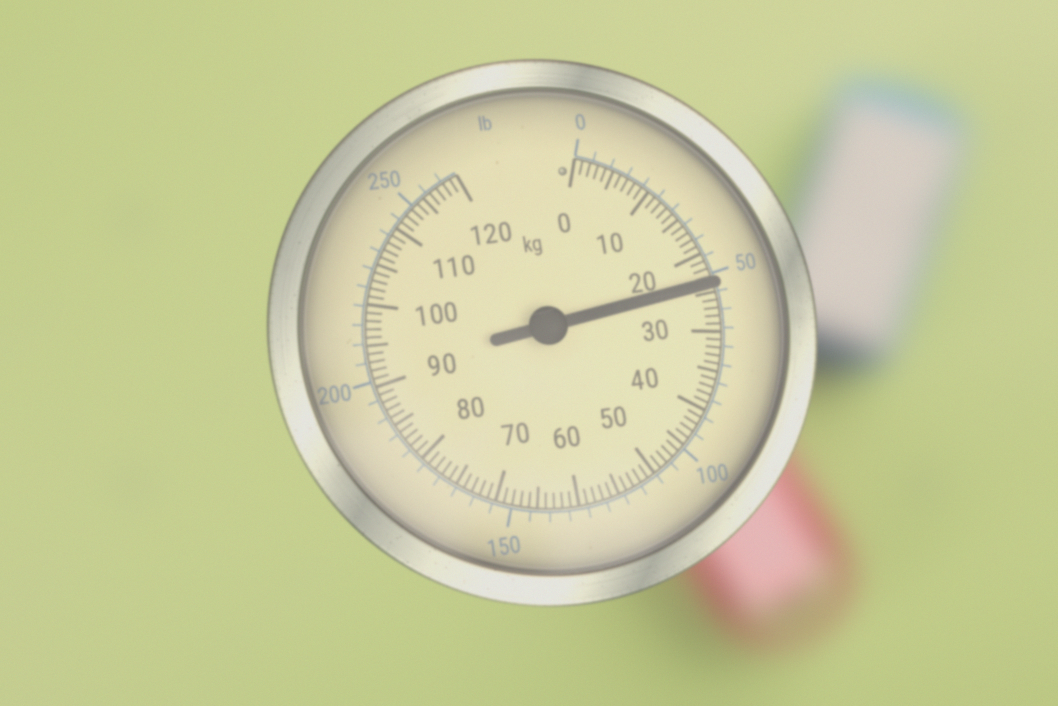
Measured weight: 24 kg
